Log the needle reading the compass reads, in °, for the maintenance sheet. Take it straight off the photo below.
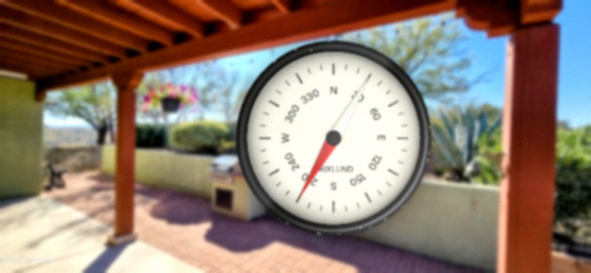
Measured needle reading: 210 °
